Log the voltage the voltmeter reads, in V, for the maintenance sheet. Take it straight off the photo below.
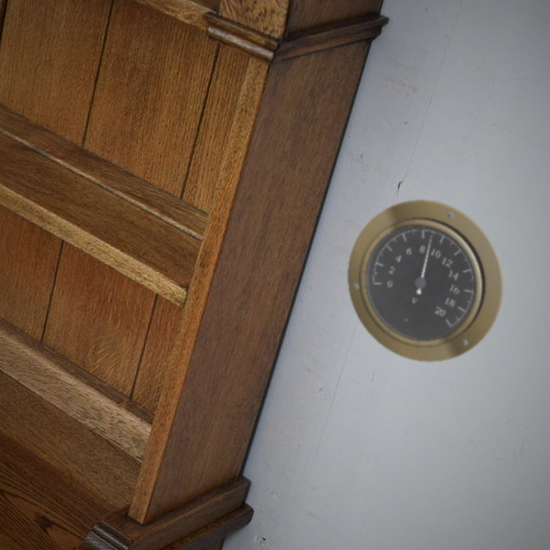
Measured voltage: 9 V
